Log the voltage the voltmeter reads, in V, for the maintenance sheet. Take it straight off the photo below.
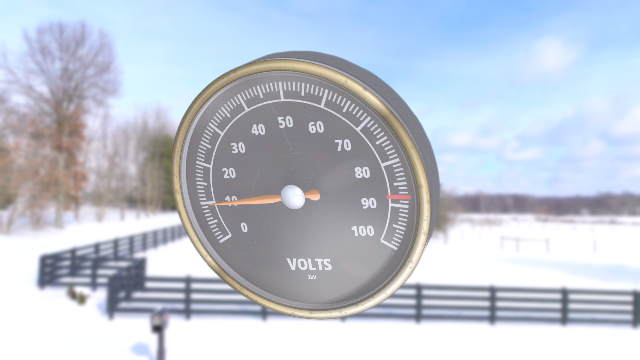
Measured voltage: 10 V
